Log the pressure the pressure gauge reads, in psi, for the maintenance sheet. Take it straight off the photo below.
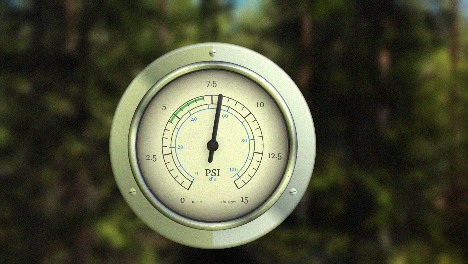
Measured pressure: 8 psi
